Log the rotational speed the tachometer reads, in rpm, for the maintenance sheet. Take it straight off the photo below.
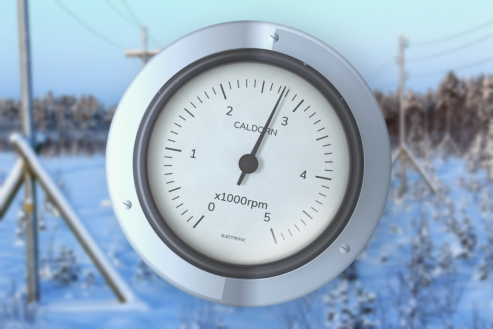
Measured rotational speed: 2750 rpm
